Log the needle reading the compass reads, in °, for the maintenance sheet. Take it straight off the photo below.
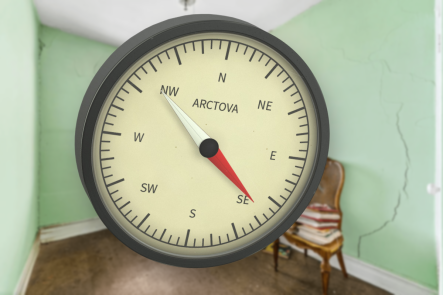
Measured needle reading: 130 °
